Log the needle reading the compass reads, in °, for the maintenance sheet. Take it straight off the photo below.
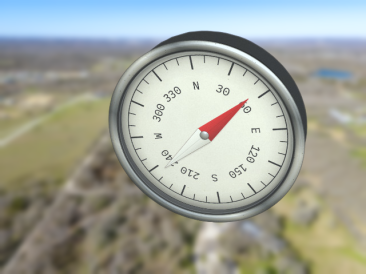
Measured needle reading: 55 °
